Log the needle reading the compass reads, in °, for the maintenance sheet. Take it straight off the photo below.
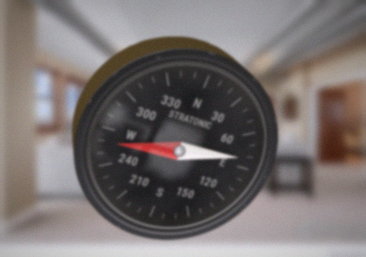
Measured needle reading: 260 °
